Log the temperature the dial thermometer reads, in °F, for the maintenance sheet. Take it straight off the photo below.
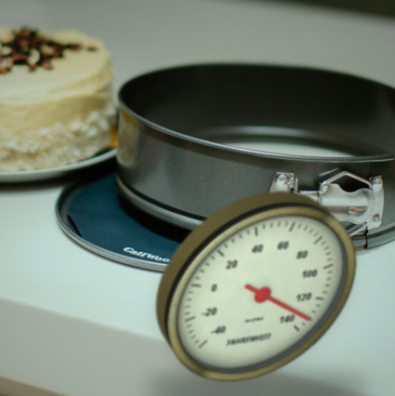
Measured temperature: 132 °F
